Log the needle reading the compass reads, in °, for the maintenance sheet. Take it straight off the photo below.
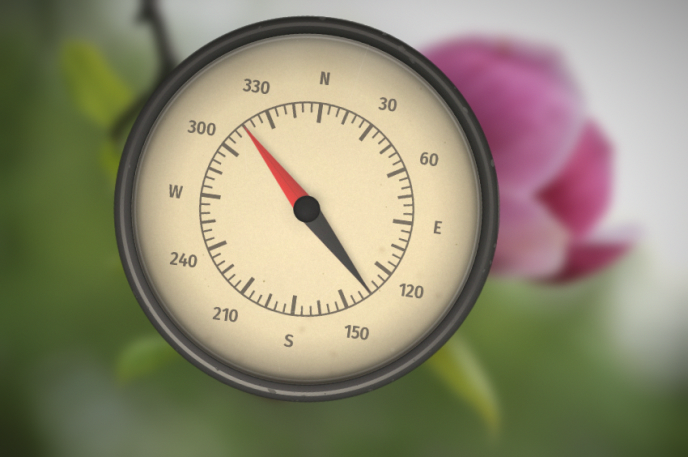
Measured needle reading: 315 °
